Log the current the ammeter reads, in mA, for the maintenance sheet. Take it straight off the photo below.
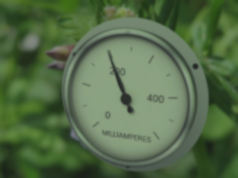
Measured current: 200 mA
